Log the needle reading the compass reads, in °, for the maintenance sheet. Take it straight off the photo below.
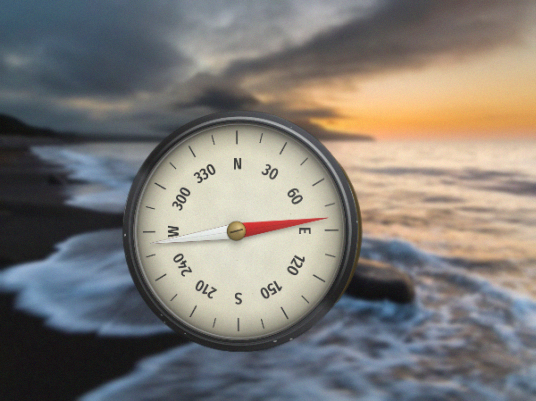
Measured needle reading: 82.5 °
